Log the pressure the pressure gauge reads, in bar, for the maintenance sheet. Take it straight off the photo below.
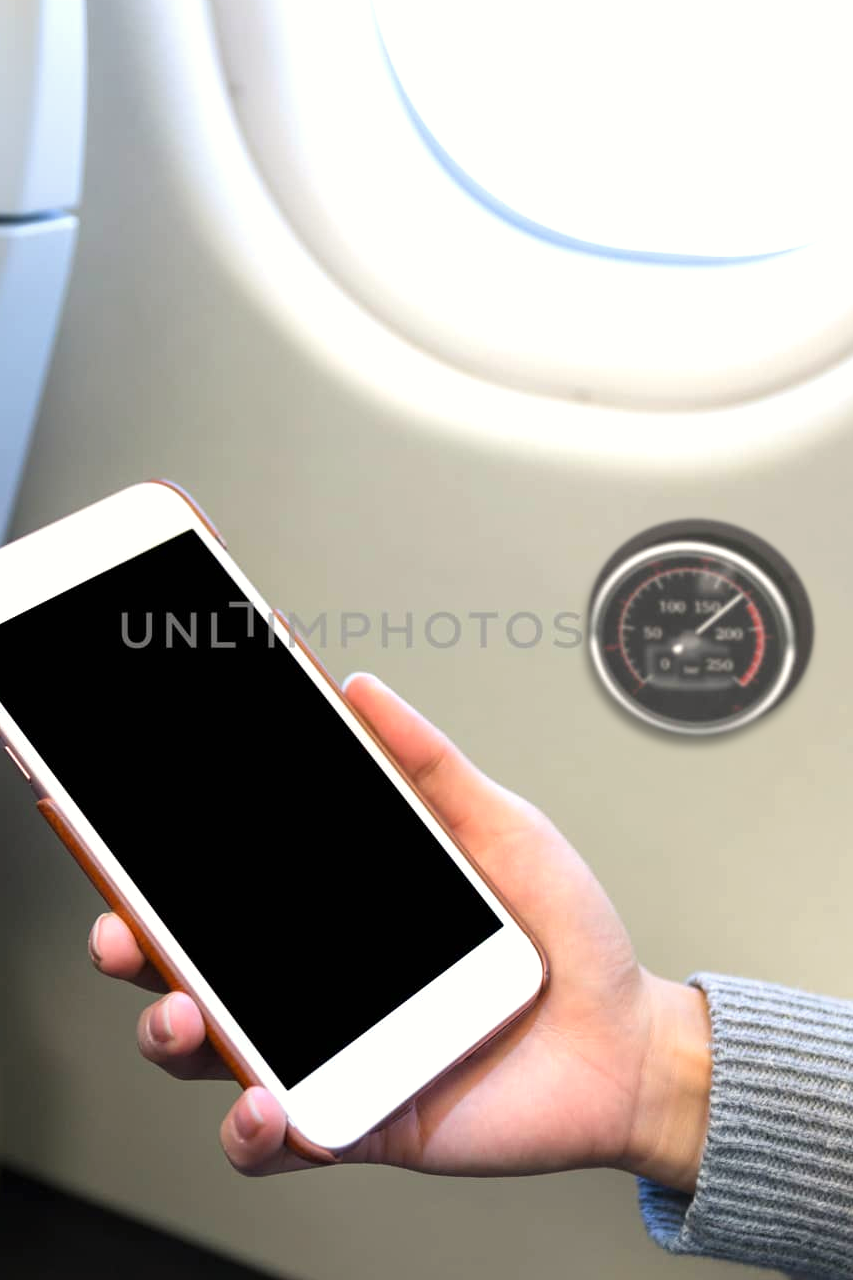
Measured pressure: 170 bar
